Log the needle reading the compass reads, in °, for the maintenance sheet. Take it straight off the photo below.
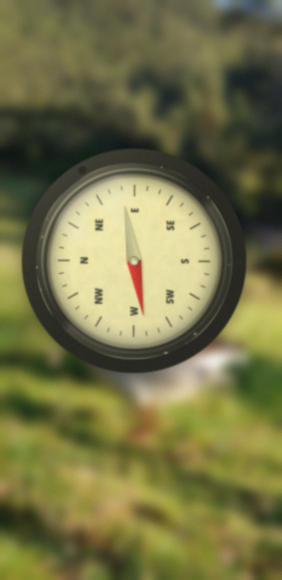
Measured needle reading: 260 °
